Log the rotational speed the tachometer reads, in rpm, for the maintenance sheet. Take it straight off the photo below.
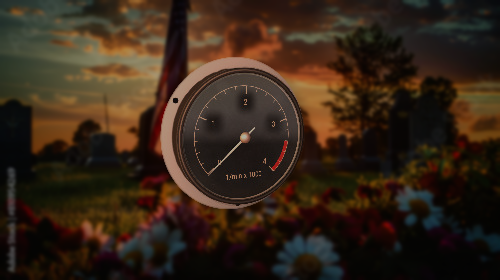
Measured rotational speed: 0 rpm
